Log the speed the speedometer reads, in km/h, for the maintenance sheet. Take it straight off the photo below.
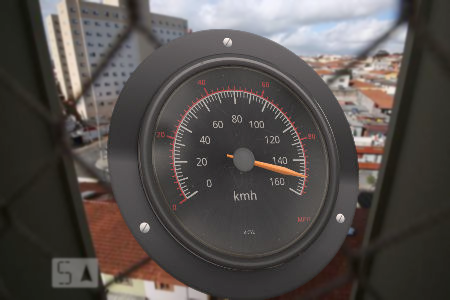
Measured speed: 150 km/h
